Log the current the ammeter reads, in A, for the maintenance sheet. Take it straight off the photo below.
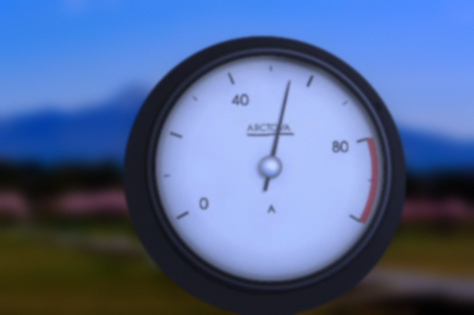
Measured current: 55 A
